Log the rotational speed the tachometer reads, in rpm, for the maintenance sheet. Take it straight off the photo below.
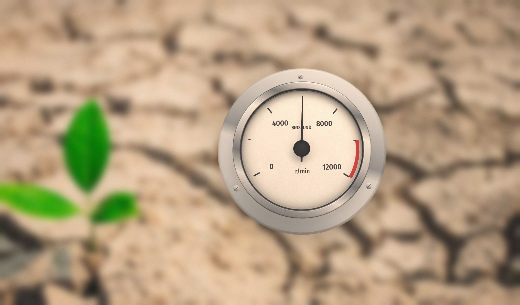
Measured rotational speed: 6000 rpm
